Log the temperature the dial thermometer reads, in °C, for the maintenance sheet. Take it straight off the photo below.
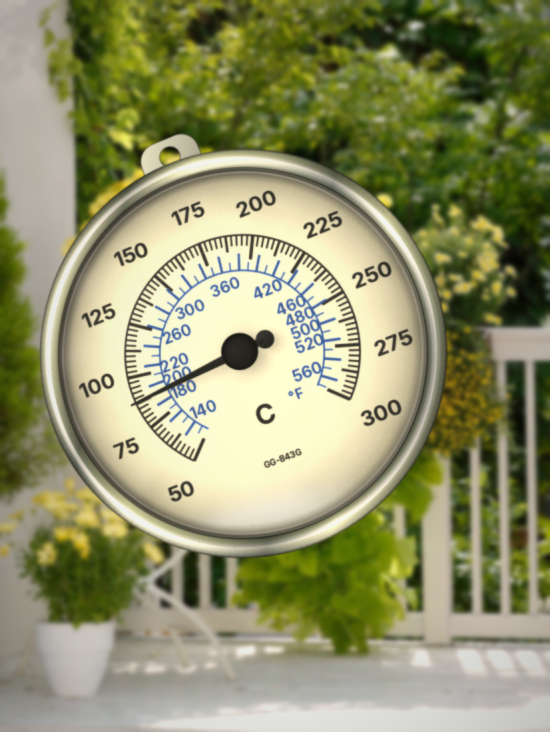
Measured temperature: 87.5 °C
